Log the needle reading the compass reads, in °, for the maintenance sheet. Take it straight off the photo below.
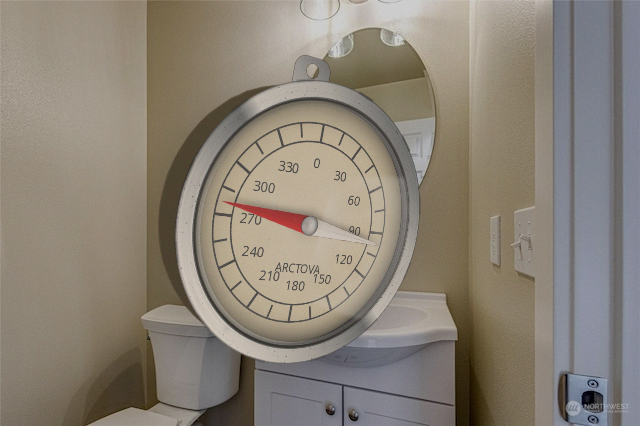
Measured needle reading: 277.5 °
